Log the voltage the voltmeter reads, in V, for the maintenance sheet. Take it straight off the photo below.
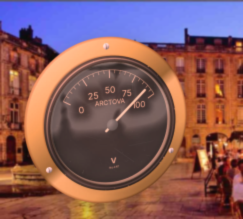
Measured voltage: 90 V
